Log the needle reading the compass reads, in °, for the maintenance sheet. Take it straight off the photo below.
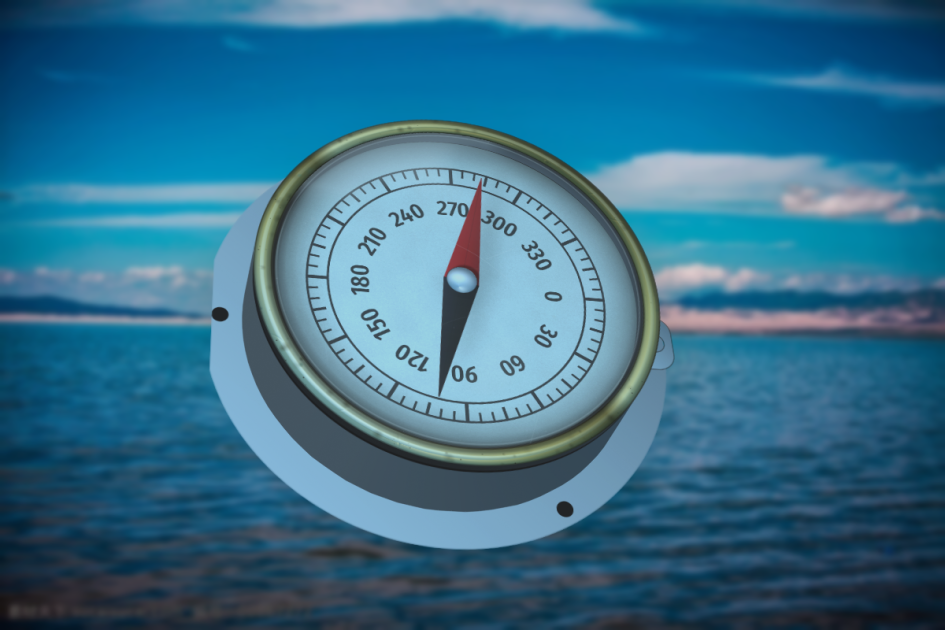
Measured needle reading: 282.5 °
